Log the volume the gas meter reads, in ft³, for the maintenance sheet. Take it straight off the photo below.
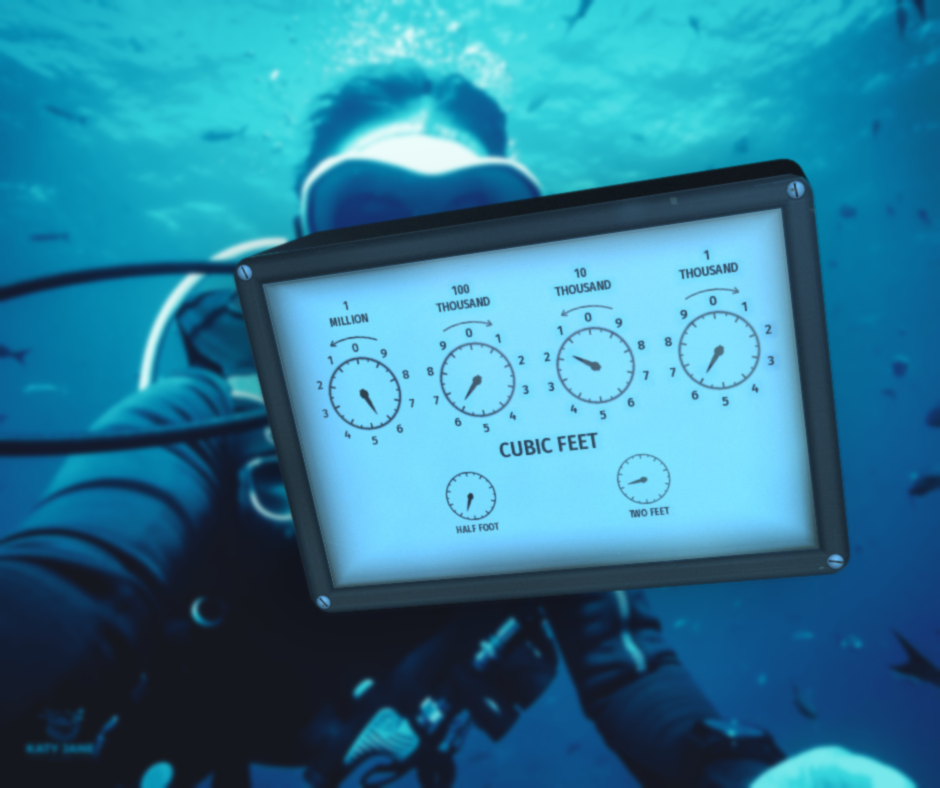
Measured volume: 561600 ft³
